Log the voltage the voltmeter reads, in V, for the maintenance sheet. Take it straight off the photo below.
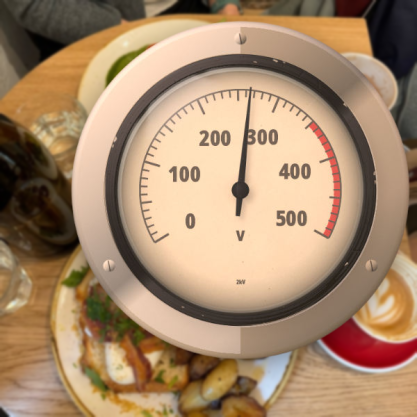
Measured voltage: 265 V
